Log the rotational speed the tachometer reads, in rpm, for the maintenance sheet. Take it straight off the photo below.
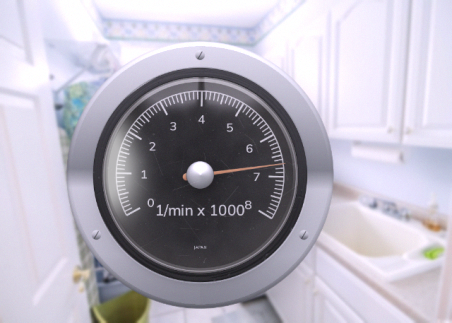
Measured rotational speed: 6700 rpm
